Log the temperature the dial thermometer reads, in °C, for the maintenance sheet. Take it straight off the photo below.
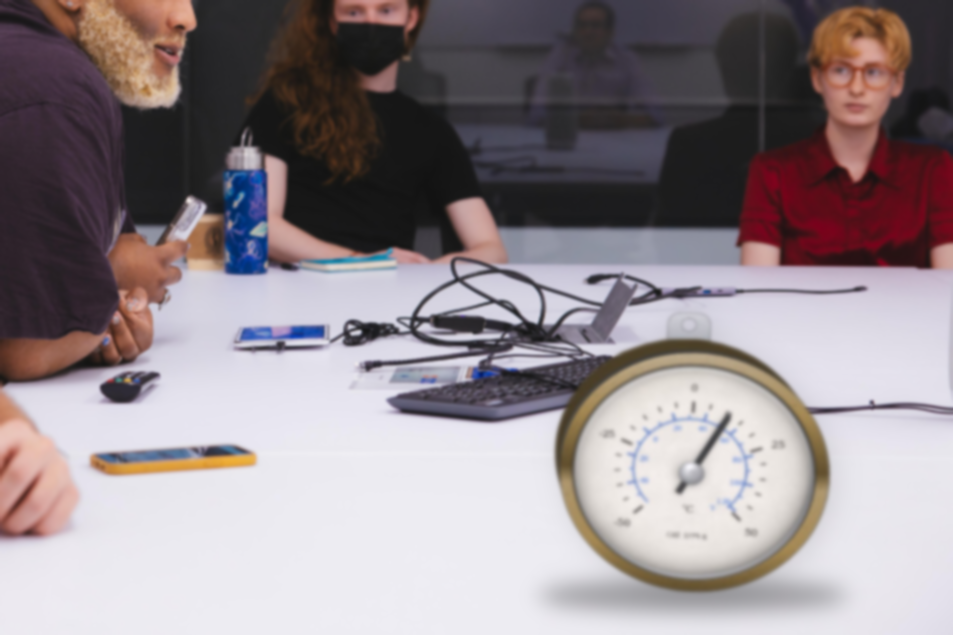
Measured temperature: 10 °C
